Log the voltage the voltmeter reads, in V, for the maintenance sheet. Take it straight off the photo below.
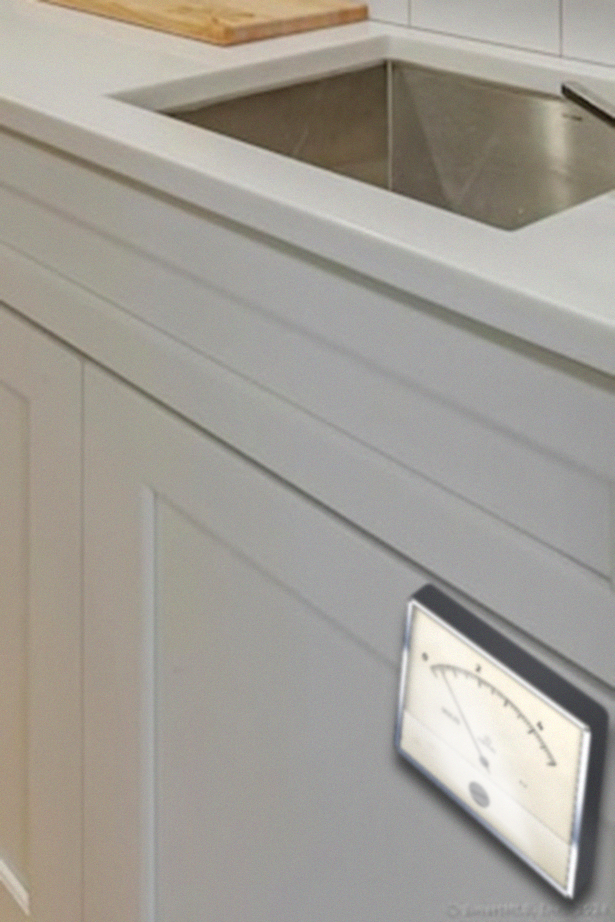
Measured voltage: 0.5 V
